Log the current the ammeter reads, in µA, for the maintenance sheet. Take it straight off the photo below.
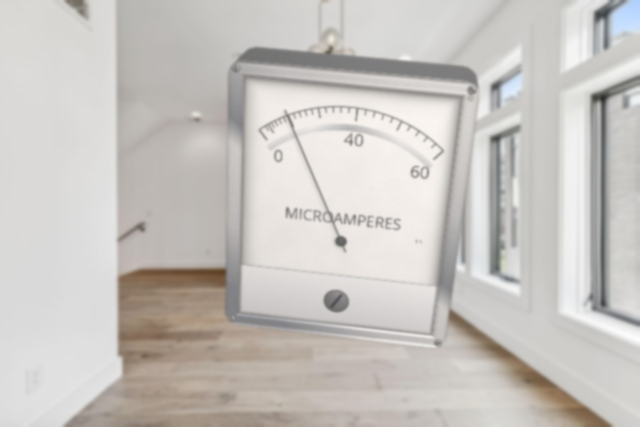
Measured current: 20 µA
